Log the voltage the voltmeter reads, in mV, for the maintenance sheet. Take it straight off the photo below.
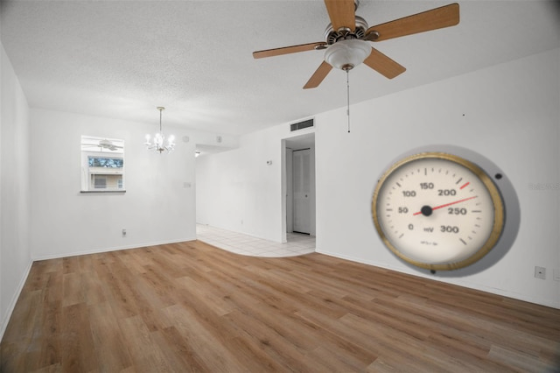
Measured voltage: 230 mV
